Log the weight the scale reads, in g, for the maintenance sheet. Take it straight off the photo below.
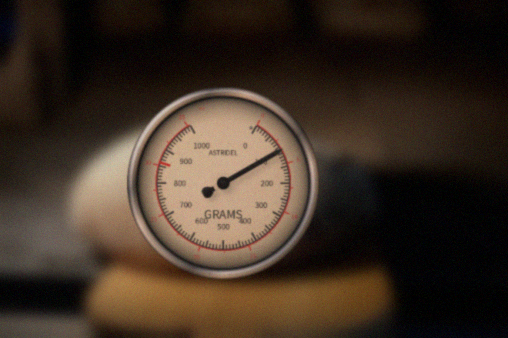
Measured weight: 100 g
